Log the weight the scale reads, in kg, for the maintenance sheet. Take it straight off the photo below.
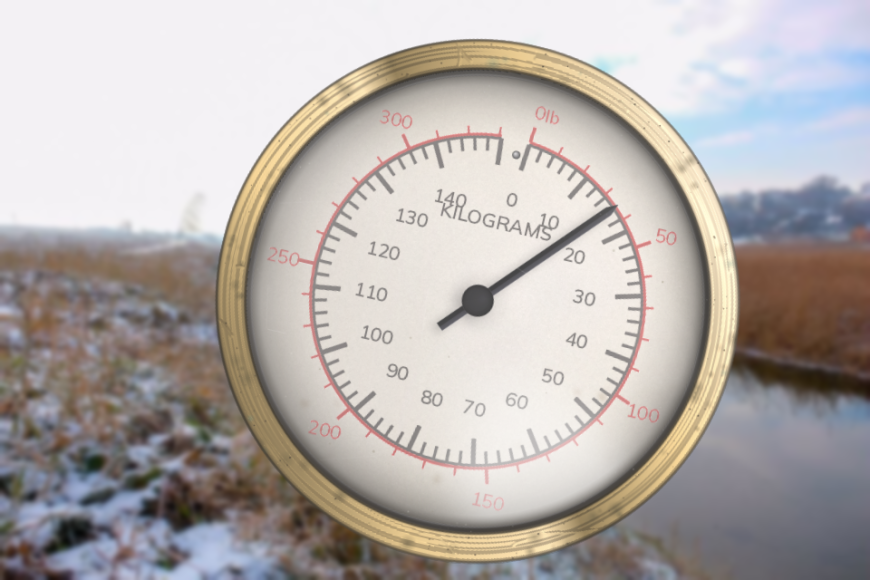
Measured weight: 16 kg
